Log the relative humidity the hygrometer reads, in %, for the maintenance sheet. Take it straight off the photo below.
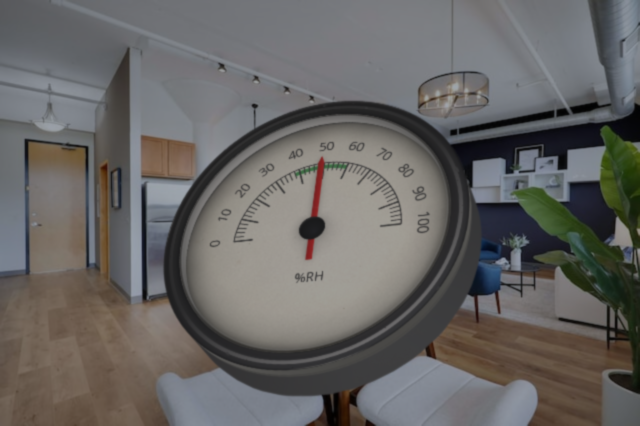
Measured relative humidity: 50 %
